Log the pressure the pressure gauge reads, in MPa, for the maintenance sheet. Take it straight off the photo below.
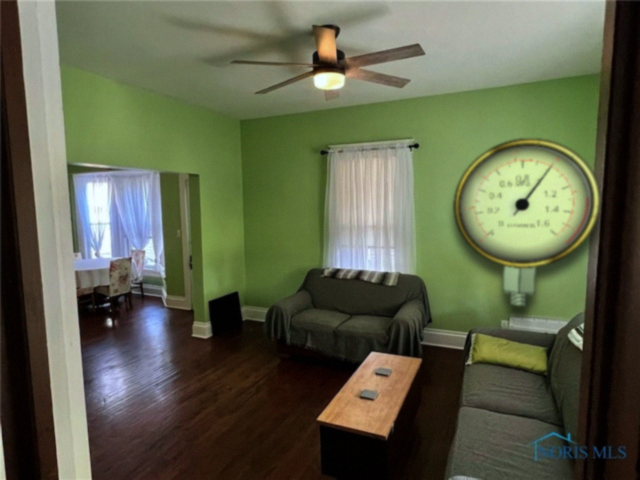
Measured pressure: 1 MPa
